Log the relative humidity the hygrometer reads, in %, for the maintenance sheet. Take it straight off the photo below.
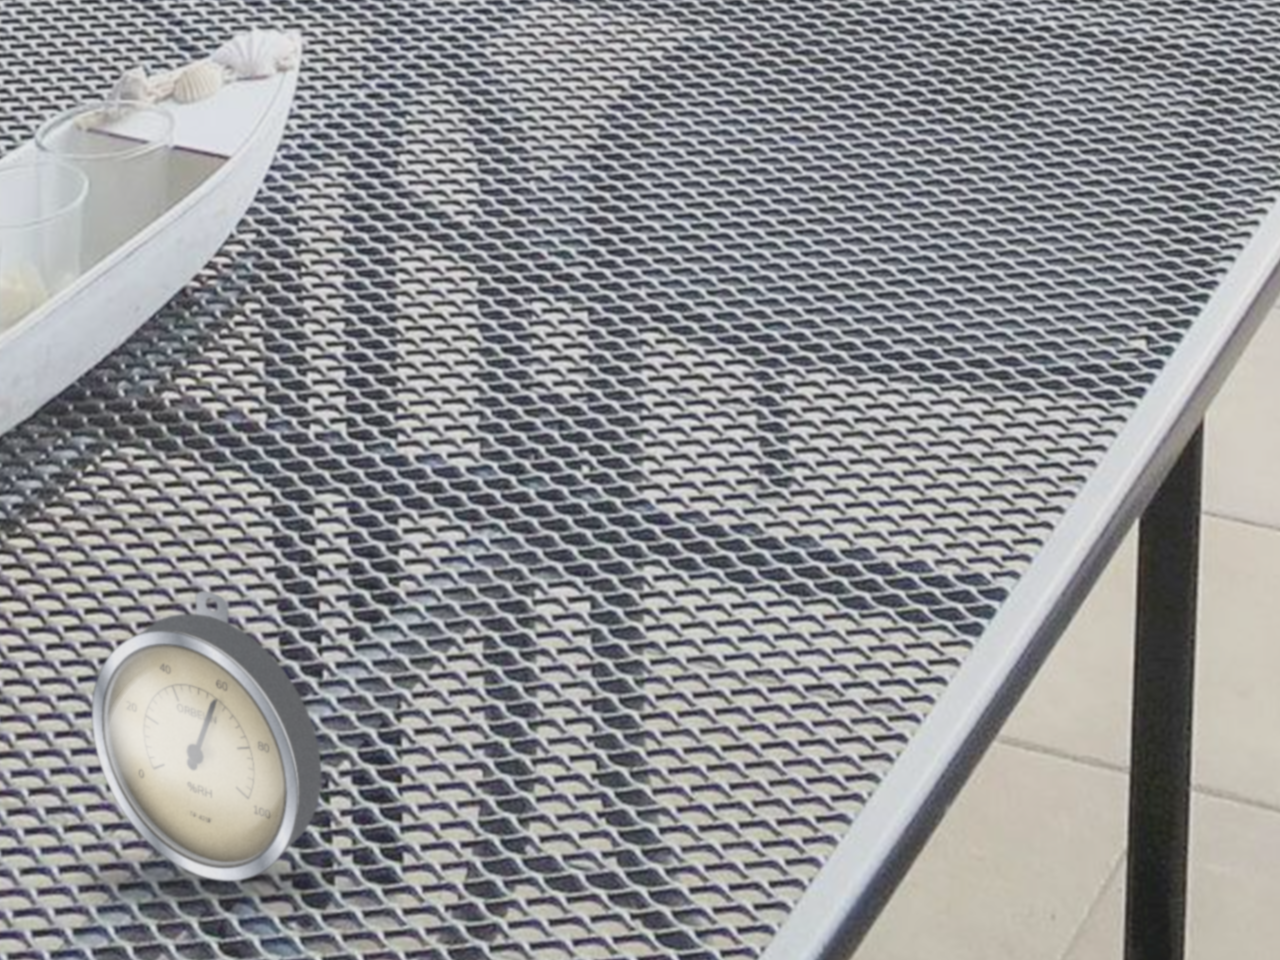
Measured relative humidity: 60 %
